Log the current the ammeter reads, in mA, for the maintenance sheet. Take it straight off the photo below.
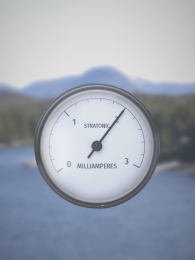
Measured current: 2 mA
